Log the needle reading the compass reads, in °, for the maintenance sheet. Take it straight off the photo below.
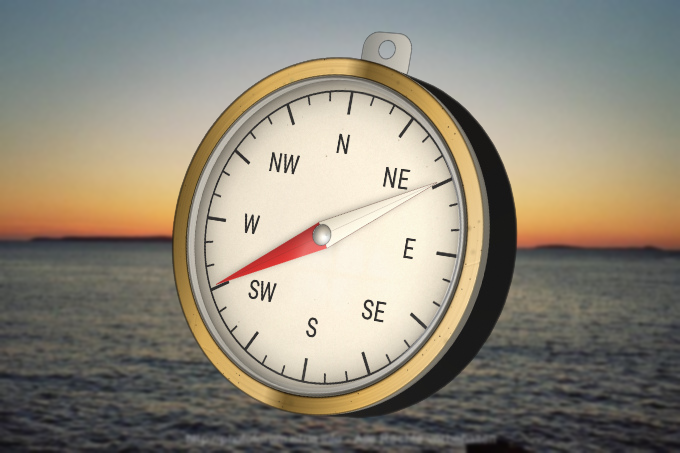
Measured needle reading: 240 °
